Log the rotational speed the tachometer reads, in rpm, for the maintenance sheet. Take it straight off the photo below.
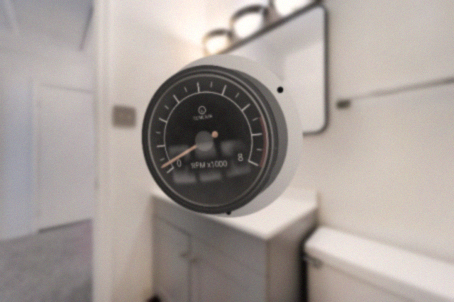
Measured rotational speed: 250 rpm
